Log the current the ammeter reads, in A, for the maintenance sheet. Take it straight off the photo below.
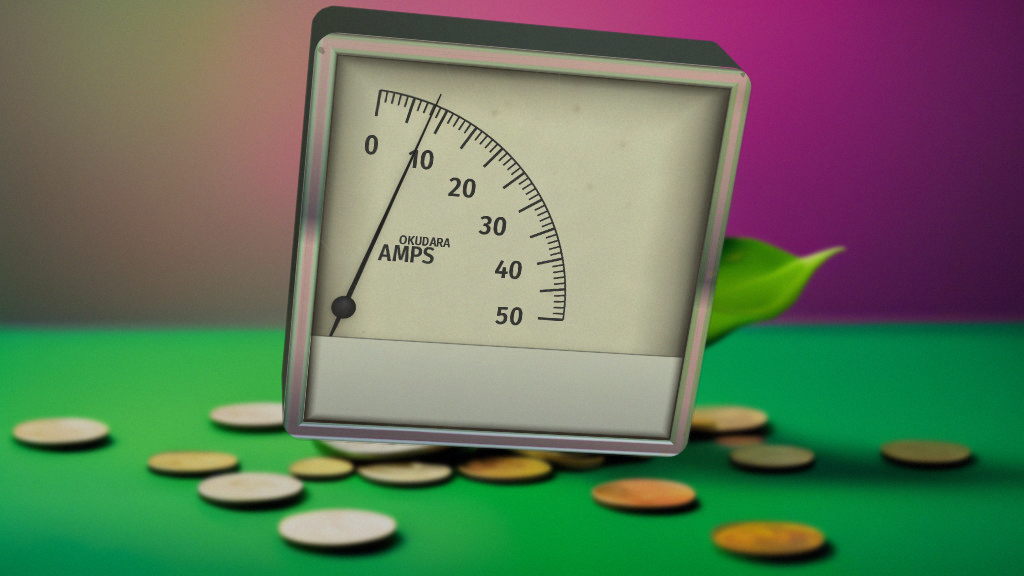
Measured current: 8 A
